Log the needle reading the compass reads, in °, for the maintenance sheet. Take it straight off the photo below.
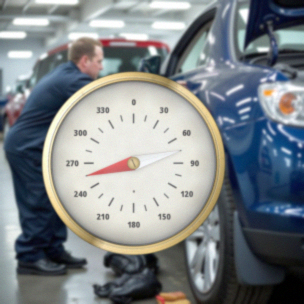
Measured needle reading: 255 °
